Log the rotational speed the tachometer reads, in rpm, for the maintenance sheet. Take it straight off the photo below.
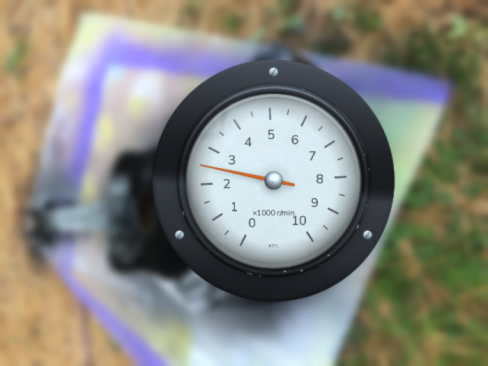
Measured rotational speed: 2500 rpm
